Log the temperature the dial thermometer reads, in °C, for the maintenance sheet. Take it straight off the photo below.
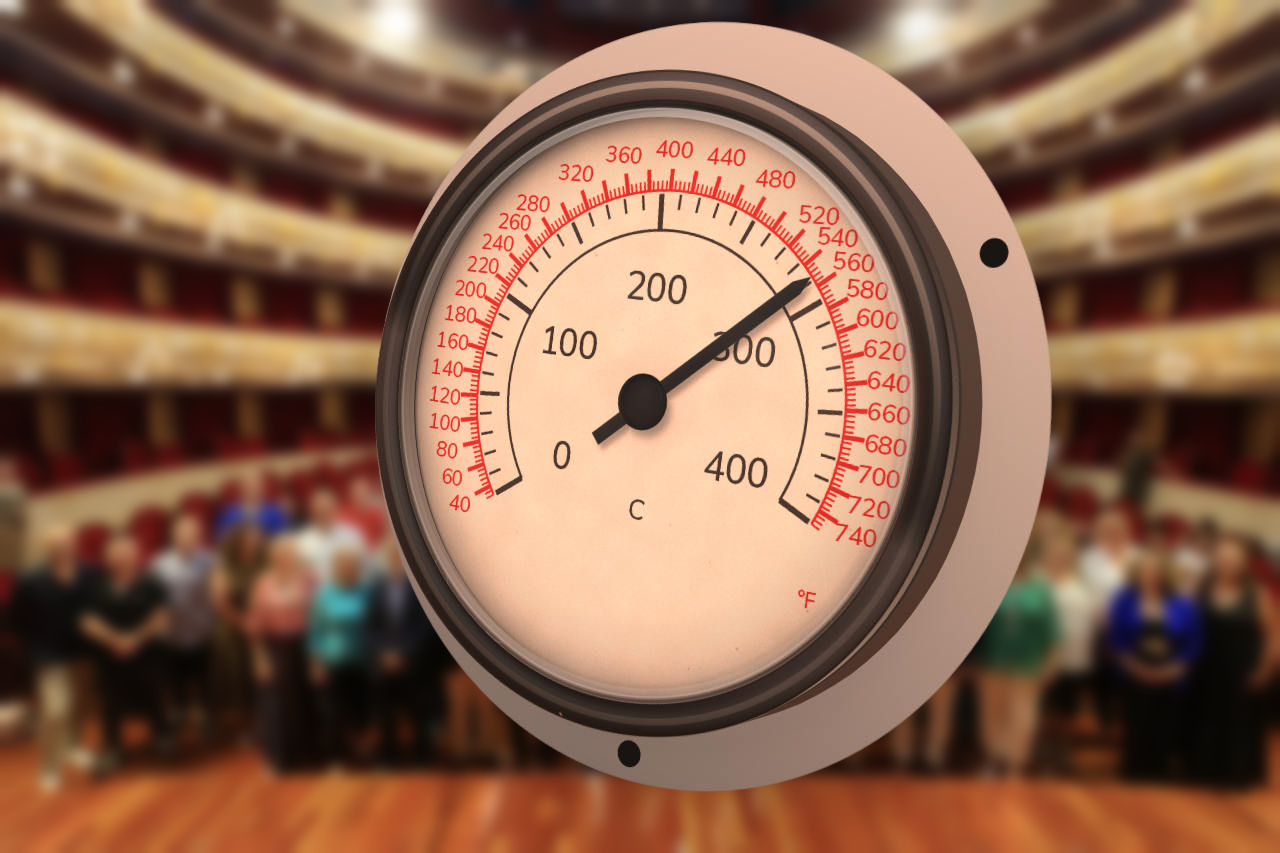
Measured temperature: 290 °C
